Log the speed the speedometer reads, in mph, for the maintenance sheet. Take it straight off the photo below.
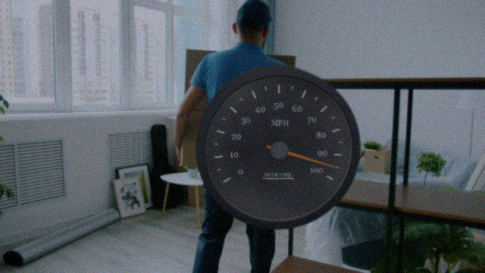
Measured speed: 95 mph
